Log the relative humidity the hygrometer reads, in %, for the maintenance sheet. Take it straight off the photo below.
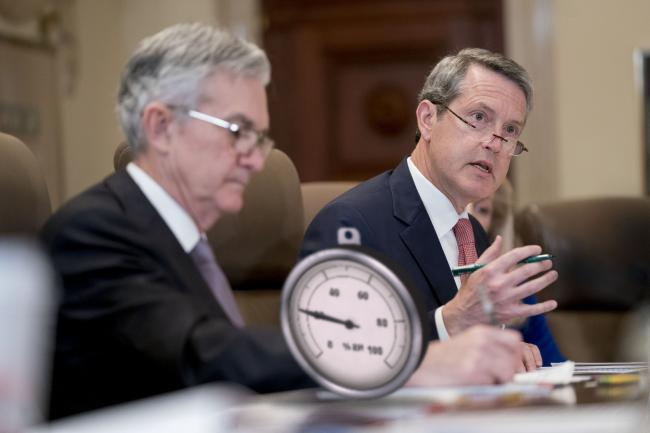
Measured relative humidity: 20 %
